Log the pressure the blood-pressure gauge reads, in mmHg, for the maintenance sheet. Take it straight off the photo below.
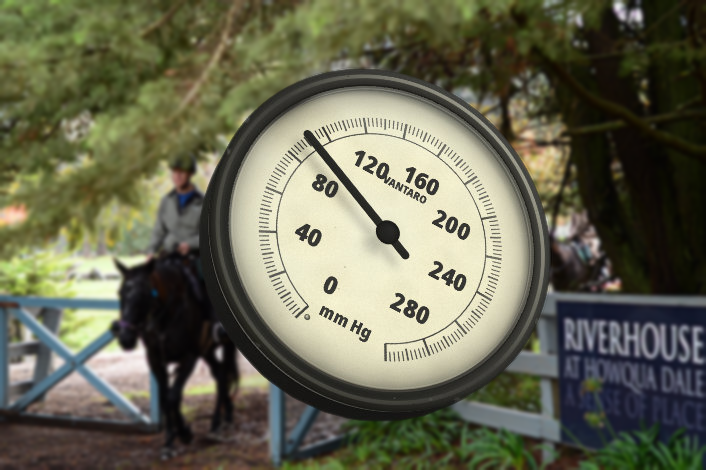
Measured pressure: 90 mmHg
